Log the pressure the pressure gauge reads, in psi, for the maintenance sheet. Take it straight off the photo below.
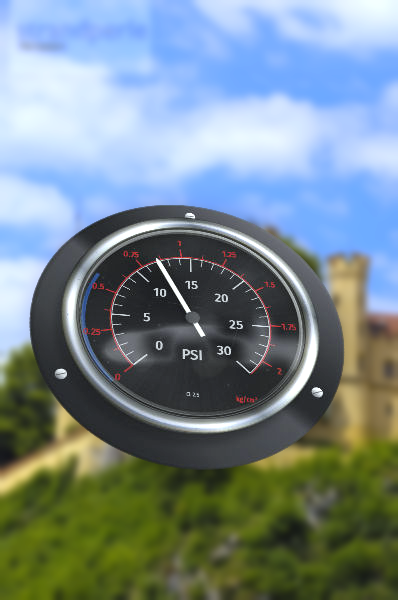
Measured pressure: 12 psi
